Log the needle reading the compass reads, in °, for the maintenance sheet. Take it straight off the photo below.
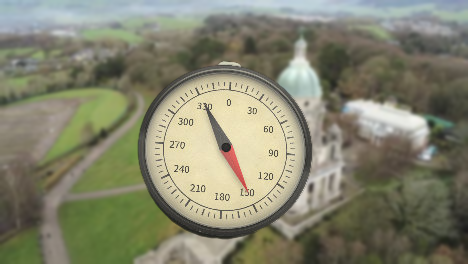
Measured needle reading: 150 °
